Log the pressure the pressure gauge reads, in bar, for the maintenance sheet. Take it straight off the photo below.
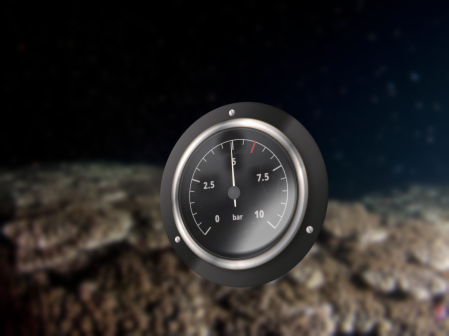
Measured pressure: 5 bar
